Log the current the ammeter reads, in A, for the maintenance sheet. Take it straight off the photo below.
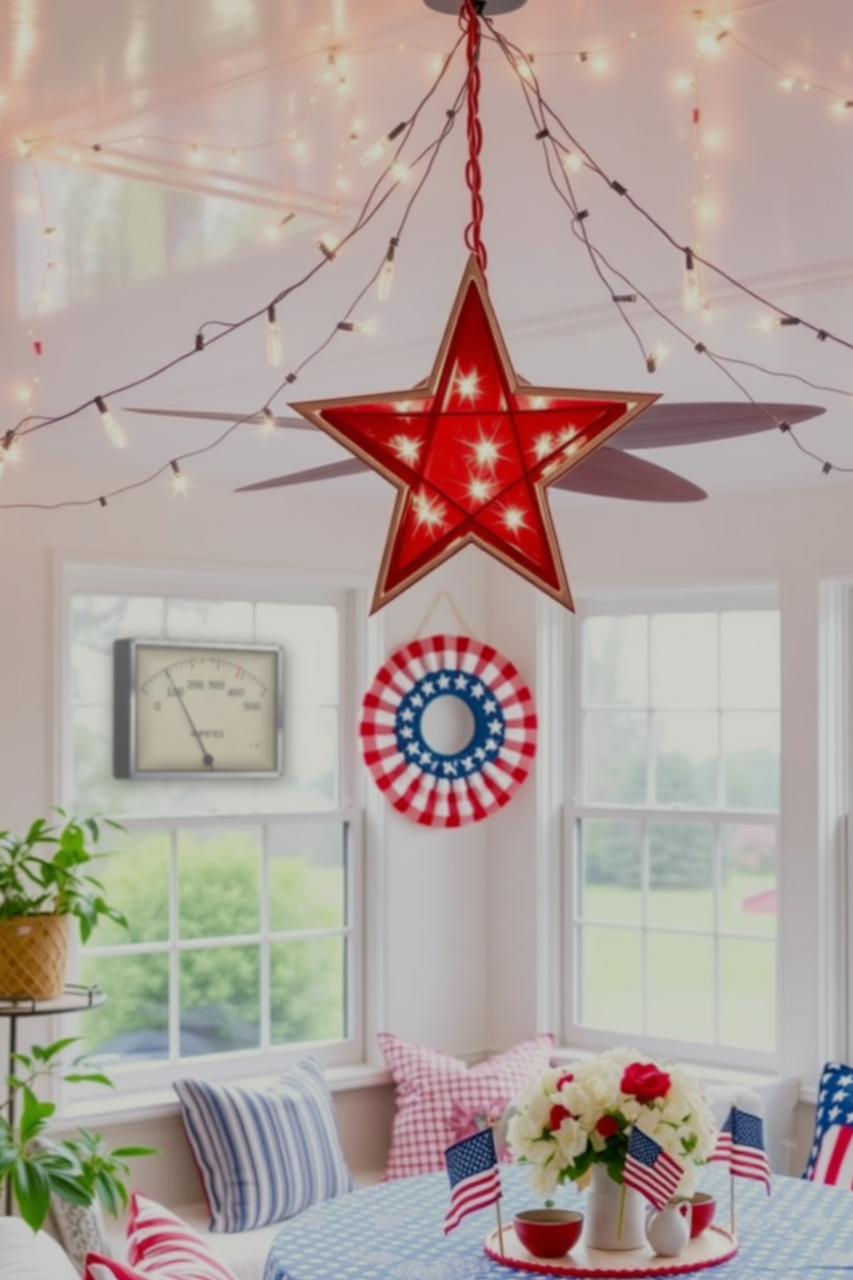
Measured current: 100 A
